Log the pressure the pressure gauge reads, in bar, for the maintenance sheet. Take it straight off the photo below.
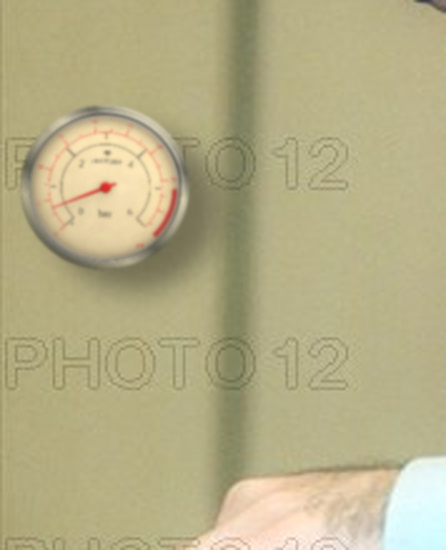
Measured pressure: 0.5 bar
